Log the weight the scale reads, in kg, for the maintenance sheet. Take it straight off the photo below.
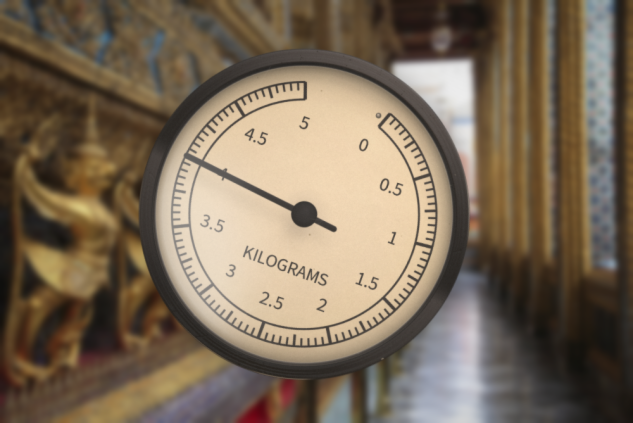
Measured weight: 4 kg
